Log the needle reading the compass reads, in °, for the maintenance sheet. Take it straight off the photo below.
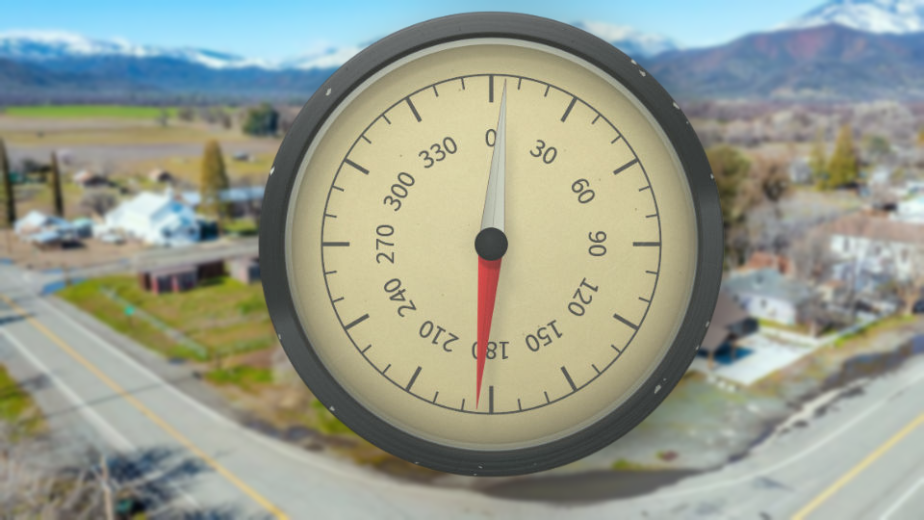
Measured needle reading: 185 °
